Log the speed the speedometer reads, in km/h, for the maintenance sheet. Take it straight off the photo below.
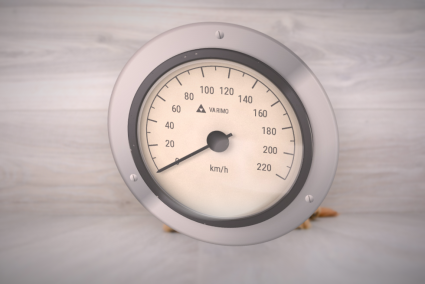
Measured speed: 0 km/h
